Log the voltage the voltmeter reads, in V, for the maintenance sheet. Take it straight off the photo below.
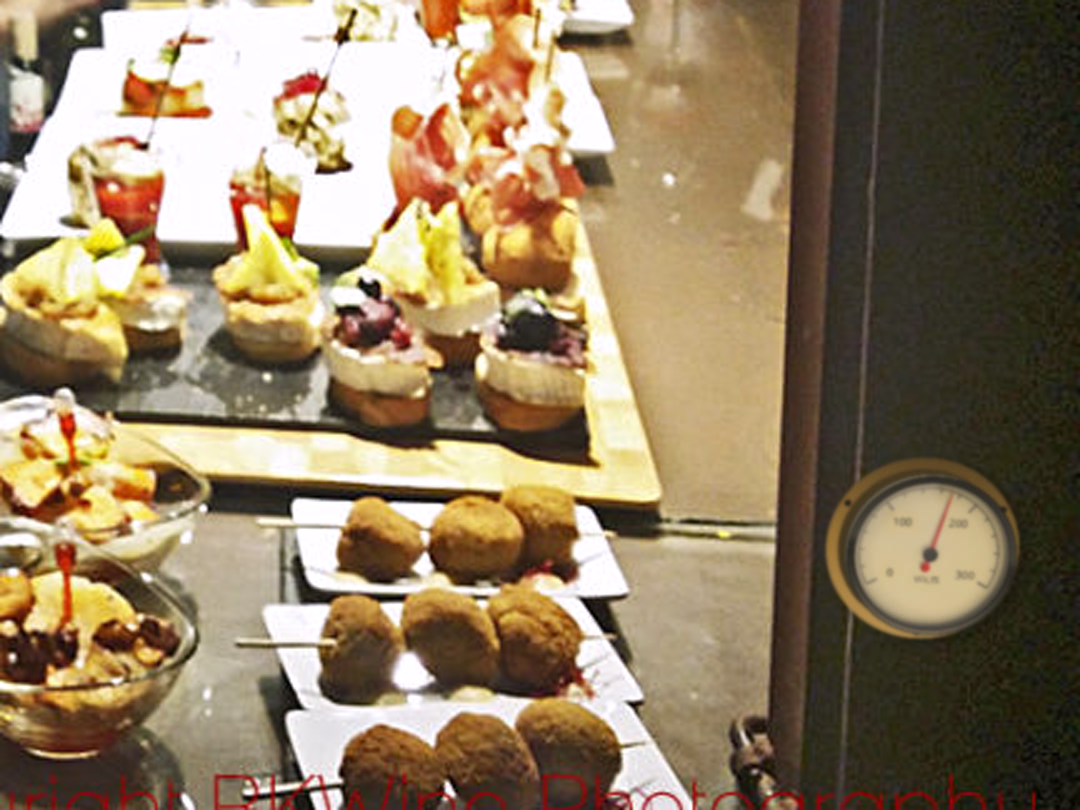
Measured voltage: 170 V
